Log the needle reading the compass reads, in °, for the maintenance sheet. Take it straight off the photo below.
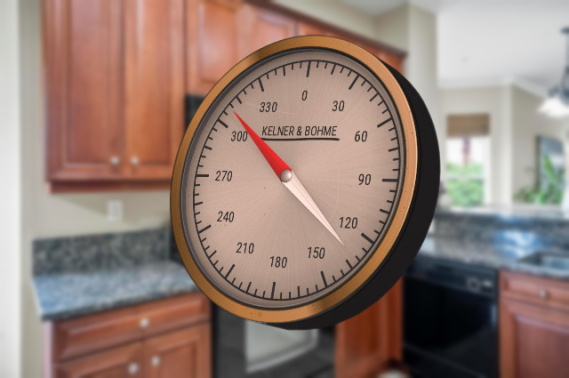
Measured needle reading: 310 °
